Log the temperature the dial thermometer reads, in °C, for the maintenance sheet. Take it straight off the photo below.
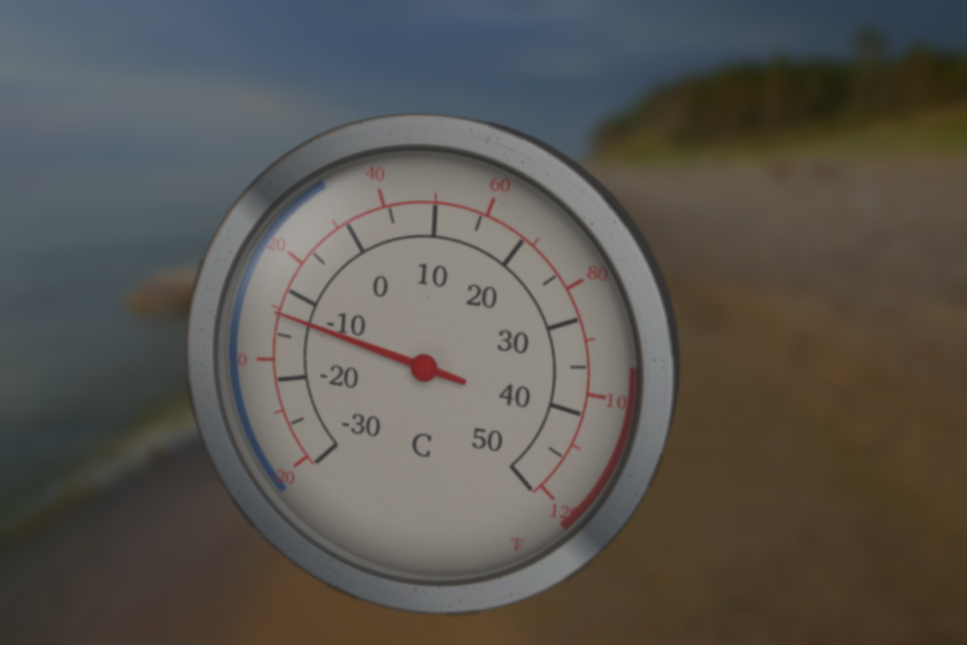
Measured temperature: -12.5 °C
